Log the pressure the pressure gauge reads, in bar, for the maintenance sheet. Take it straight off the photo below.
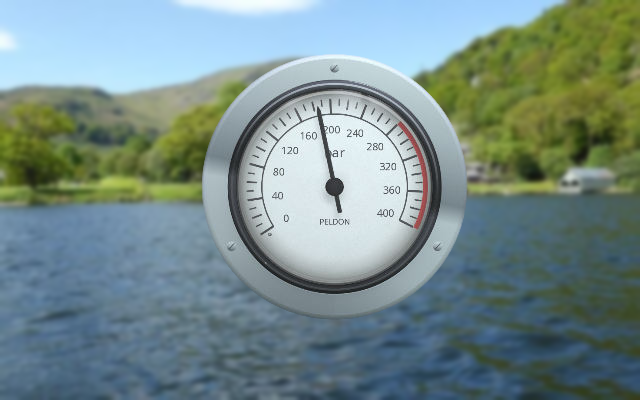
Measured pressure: 185 bar
